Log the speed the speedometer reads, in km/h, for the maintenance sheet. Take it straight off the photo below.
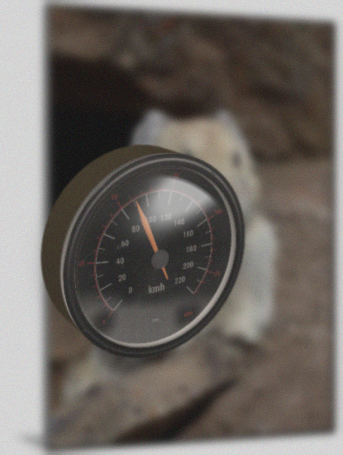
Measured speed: 90 km/h
